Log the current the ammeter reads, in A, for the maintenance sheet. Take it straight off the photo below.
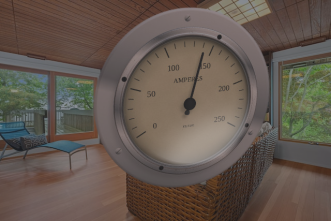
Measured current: 140 A
